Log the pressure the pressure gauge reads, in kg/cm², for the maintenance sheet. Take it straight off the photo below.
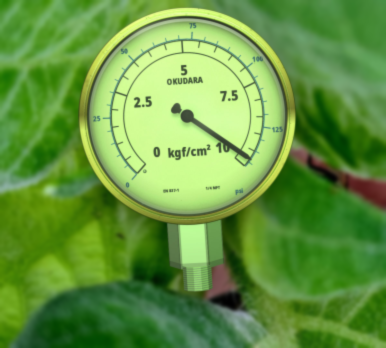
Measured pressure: 9.75 kg/cm²
